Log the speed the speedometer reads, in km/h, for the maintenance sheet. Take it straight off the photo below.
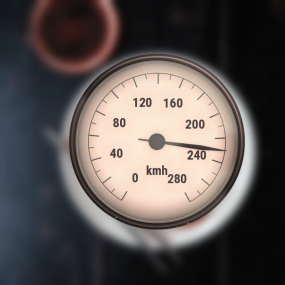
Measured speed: 230 km/h
